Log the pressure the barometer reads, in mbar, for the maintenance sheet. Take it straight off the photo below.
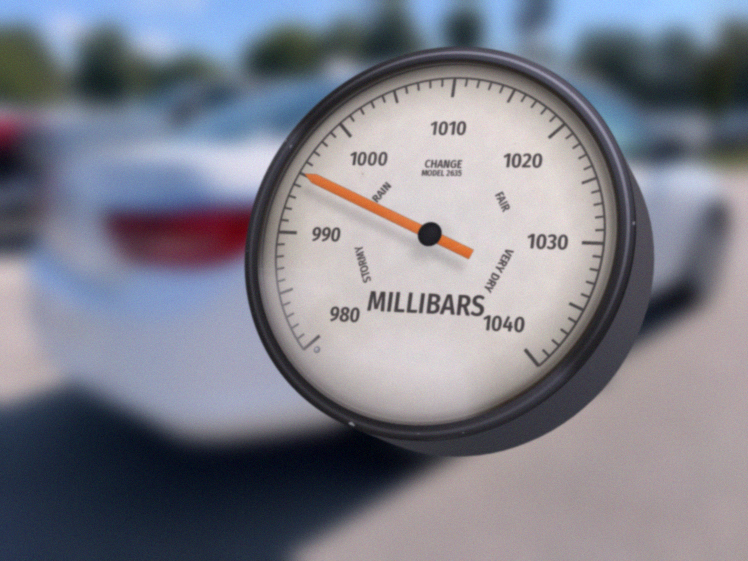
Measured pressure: 995 mbar
